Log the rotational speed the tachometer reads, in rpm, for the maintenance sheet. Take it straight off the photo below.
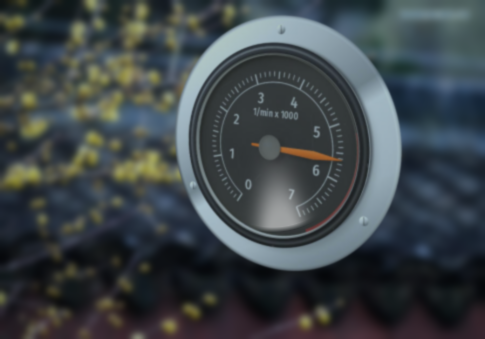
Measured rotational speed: 5600 rpm
